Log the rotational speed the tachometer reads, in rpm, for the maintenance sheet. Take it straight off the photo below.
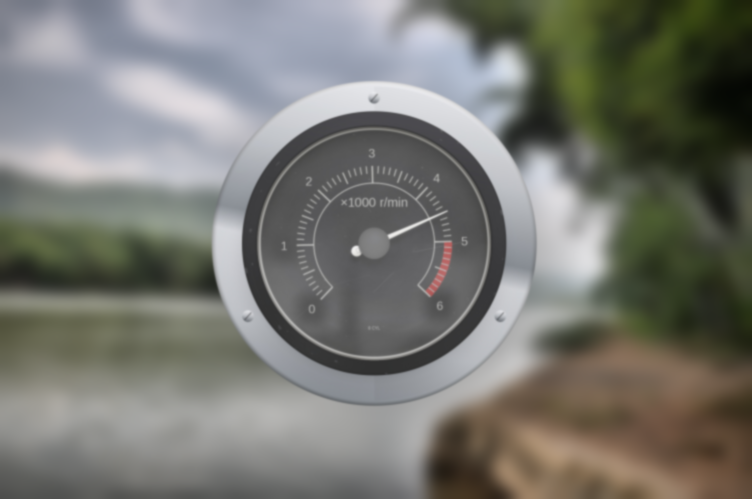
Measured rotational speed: 4500 rpm
